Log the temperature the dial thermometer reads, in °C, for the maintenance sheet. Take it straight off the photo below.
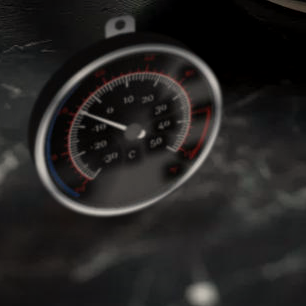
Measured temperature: -5 °C
